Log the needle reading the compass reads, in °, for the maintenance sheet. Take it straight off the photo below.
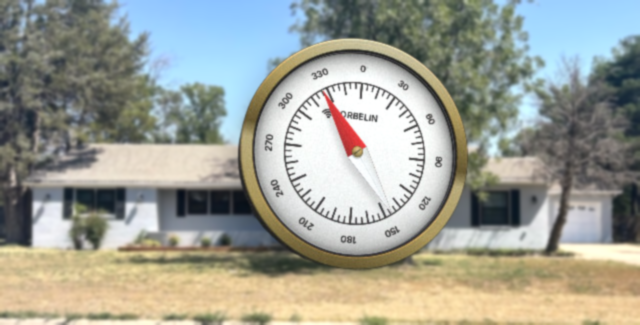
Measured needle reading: 325 °
